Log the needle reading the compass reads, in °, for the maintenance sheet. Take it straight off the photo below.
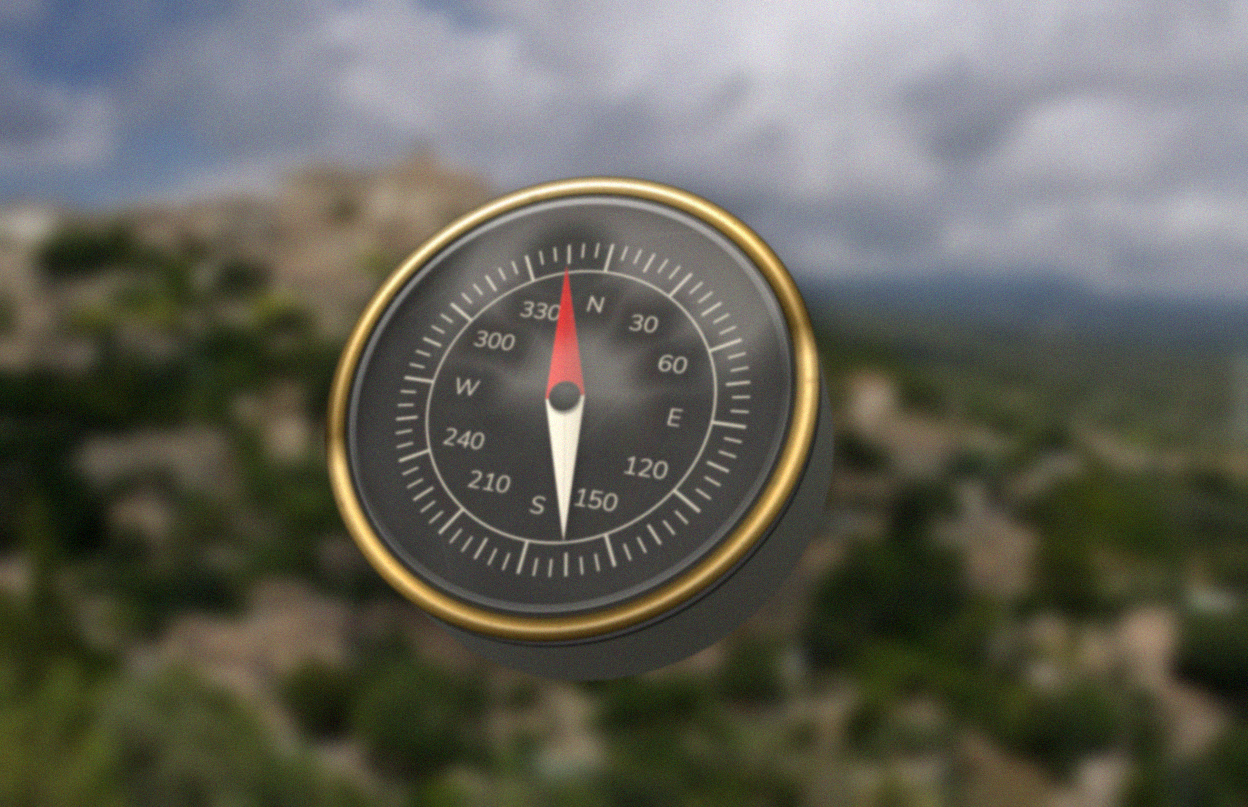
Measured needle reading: 345 °
